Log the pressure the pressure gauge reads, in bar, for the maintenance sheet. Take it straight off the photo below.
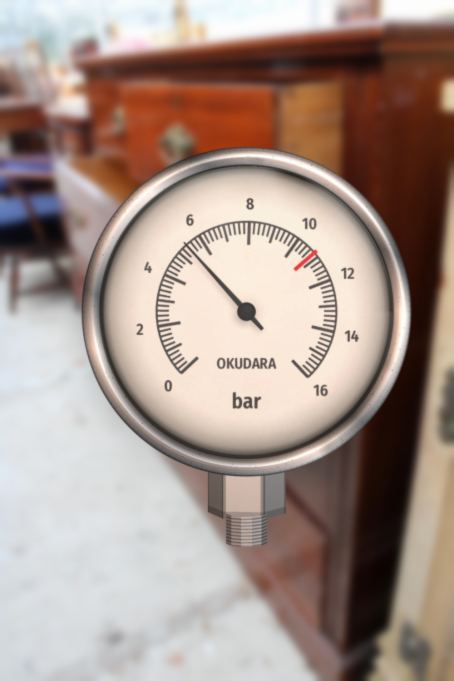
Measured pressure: 5.4 bar
